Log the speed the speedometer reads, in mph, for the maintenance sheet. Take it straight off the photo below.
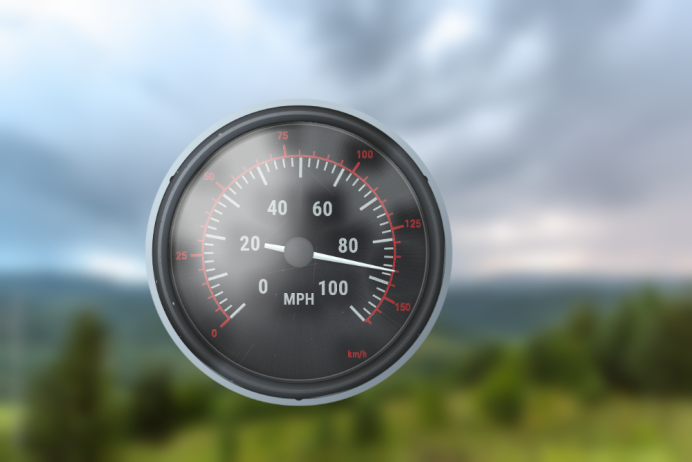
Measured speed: 87 mph
